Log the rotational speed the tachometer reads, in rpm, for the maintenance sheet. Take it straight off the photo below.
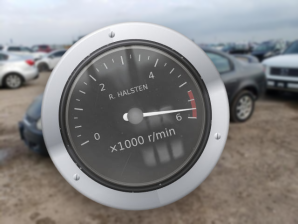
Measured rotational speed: 5750 rpm
